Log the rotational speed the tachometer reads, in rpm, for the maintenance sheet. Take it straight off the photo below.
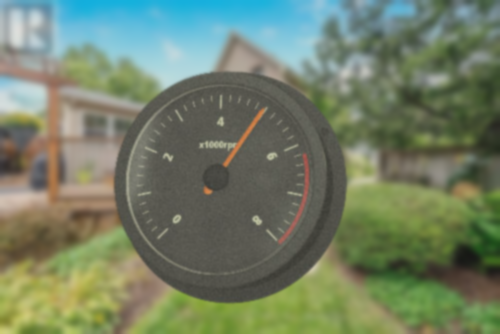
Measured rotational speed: 5000 rpm
